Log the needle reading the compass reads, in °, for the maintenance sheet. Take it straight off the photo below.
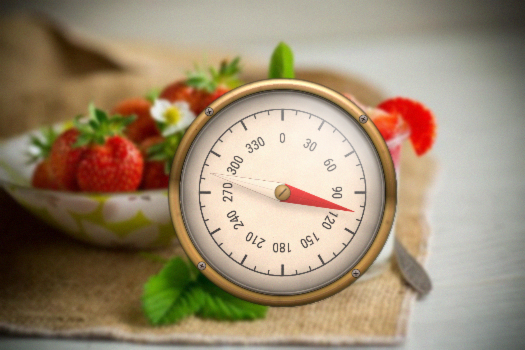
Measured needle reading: 105 °
